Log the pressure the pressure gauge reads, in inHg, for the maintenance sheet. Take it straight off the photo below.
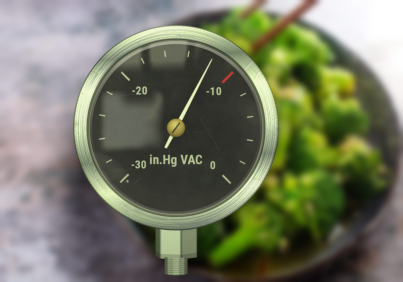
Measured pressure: -12 inHg
